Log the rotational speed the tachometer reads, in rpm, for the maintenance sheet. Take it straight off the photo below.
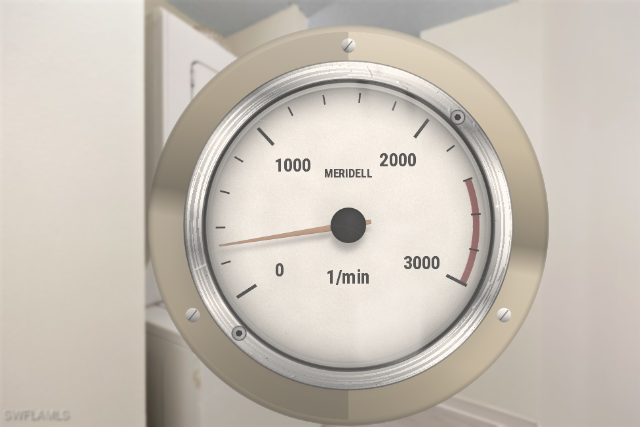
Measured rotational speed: 300 rpm
